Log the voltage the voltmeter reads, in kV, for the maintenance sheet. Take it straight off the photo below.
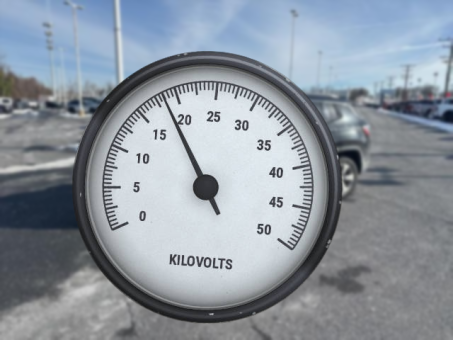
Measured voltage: 18.5 kV
